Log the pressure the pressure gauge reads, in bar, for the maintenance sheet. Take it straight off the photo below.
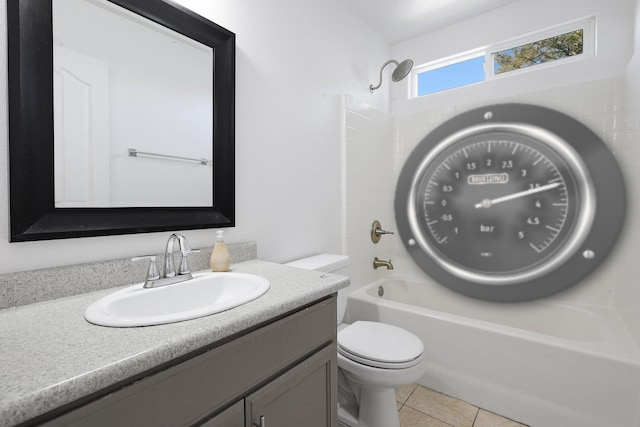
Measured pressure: 3.6 bar
